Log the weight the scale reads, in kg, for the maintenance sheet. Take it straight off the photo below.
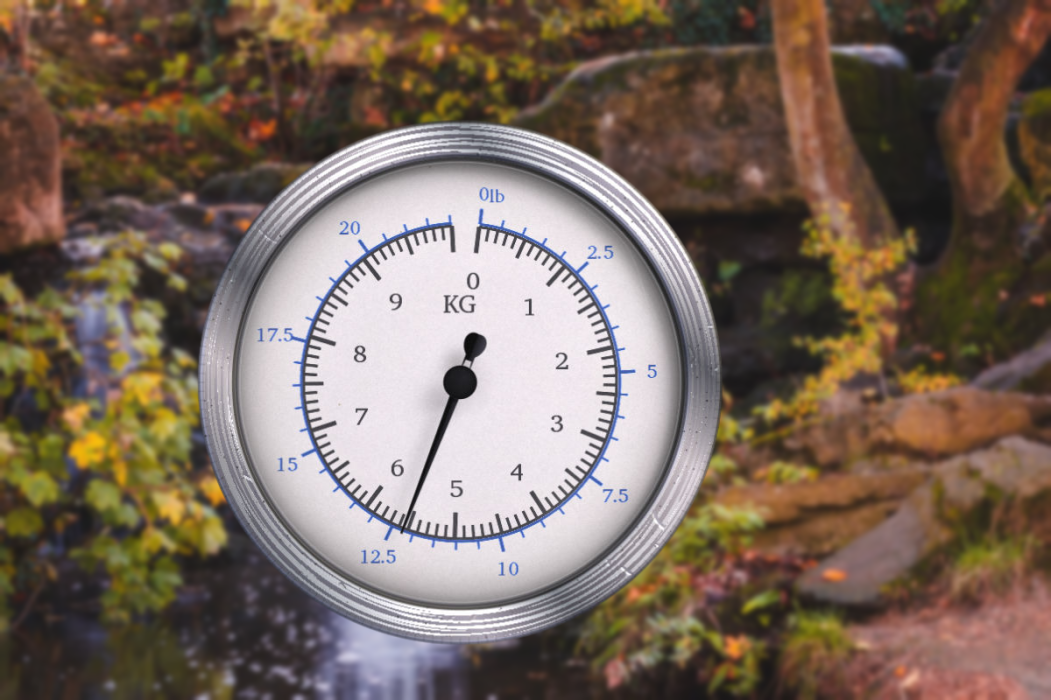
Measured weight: 5.55 kg
